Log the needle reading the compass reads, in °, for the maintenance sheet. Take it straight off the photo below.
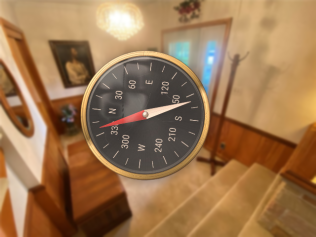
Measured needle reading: 337.5 °
